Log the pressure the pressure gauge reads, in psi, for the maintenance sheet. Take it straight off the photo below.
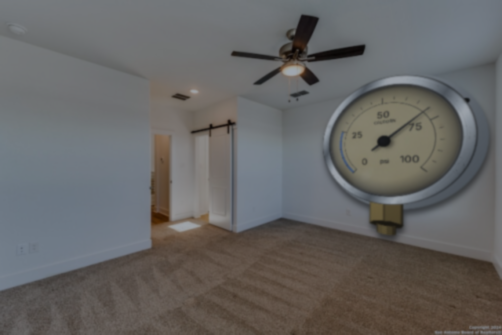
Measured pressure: 70 psi
